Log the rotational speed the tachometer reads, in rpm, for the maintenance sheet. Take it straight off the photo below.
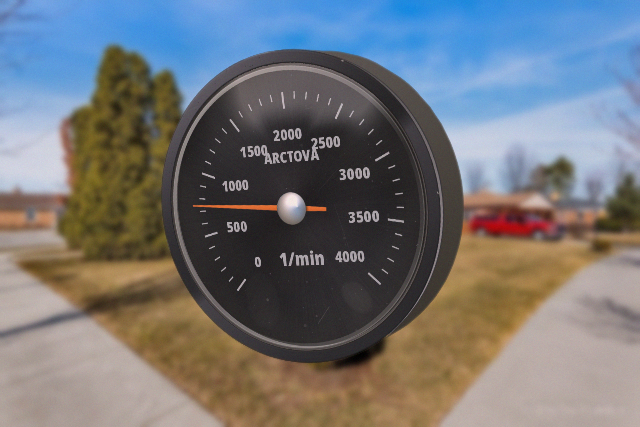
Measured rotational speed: 750 rpm
